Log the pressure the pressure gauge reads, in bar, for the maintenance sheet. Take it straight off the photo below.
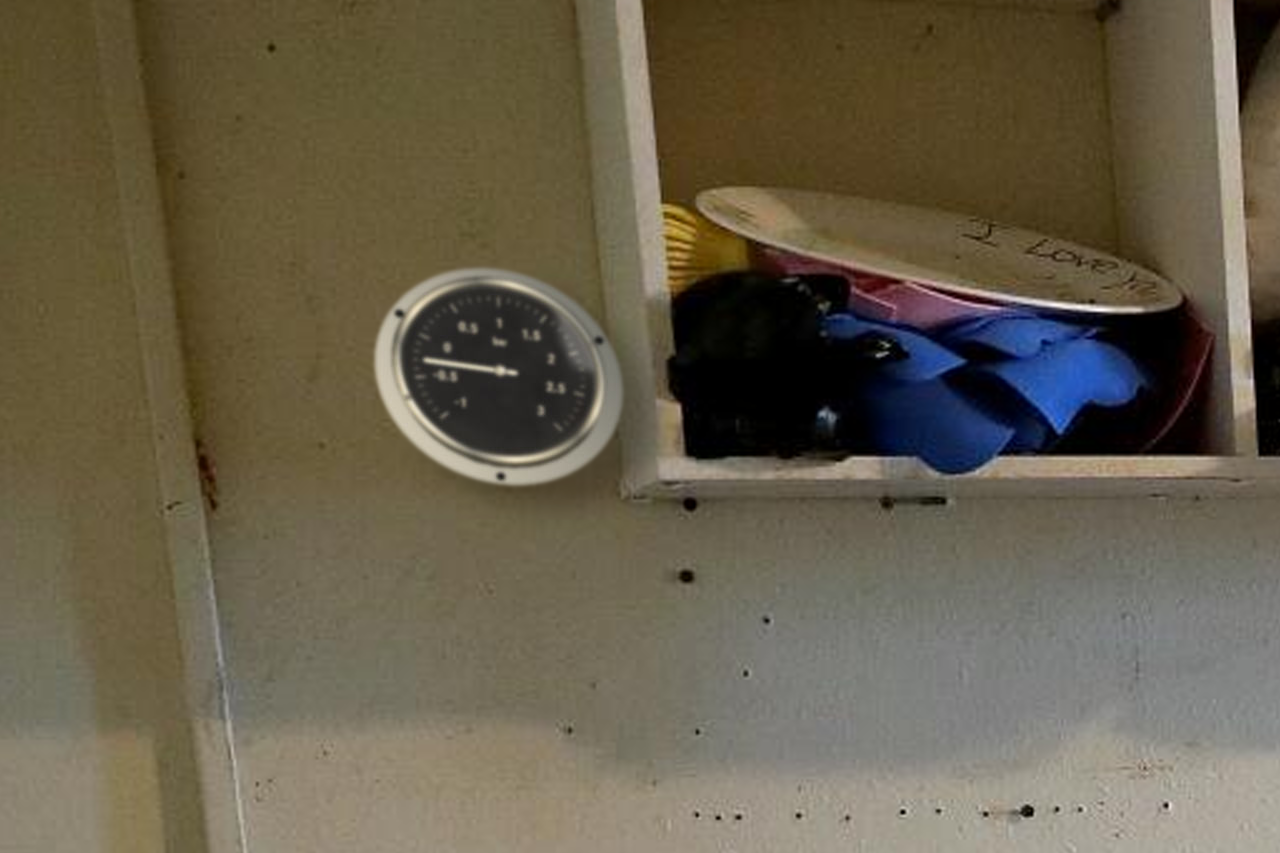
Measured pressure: -0.3 bar
